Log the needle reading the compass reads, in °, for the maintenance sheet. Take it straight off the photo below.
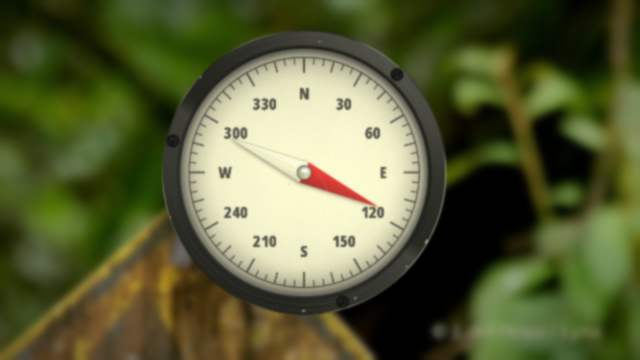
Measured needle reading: 115 °
